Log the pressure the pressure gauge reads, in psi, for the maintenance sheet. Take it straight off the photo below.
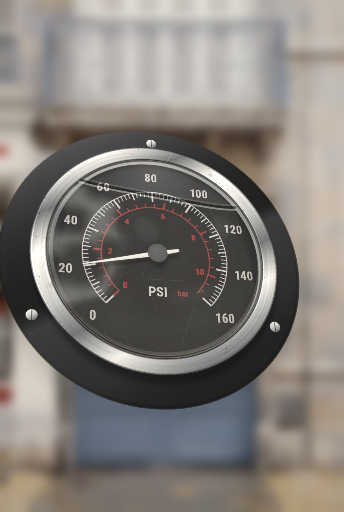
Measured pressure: 20 psi
